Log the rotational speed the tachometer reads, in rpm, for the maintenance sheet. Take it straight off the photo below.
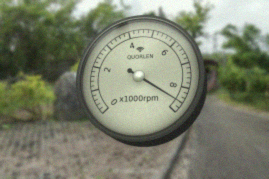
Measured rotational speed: 8600 rpm
